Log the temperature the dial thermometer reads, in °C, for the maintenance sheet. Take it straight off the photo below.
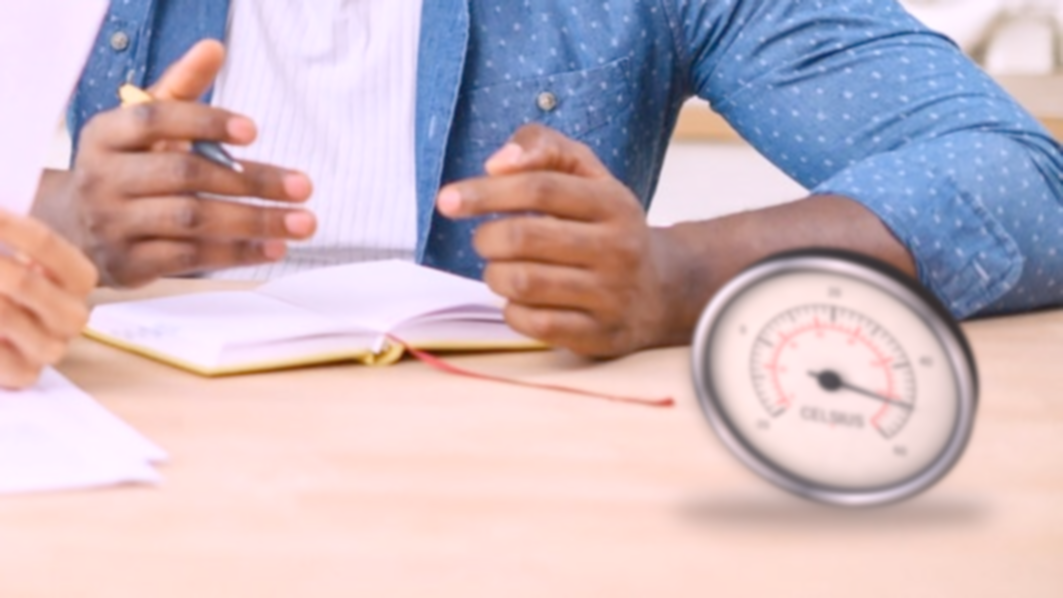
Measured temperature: 50 °C
